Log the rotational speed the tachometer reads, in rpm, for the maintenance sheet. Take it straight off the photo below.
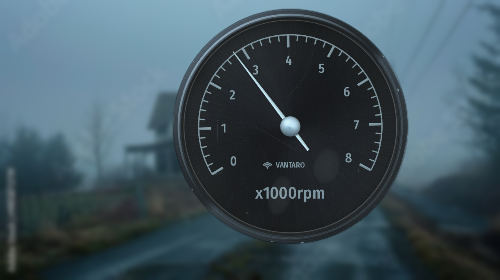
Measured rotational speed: 2800 rpm
